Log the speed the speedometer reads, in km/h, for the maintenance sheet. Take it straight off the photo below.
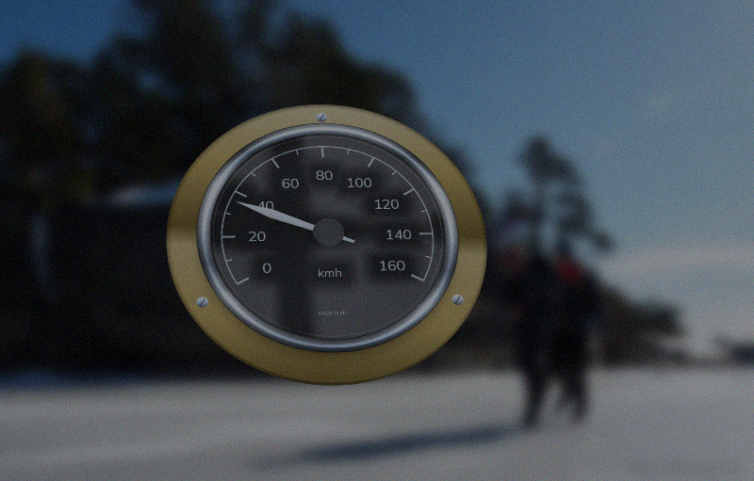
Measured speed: 35 km/h
